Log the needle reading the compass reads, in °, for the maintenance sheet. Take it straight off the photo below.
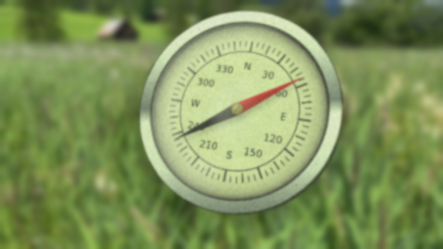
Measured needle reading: 55 °
